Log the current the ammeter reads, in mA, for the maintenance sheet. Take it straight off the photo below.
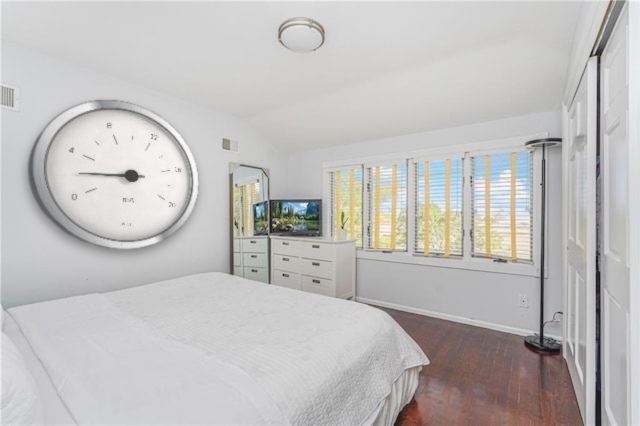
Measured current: 2 mA
